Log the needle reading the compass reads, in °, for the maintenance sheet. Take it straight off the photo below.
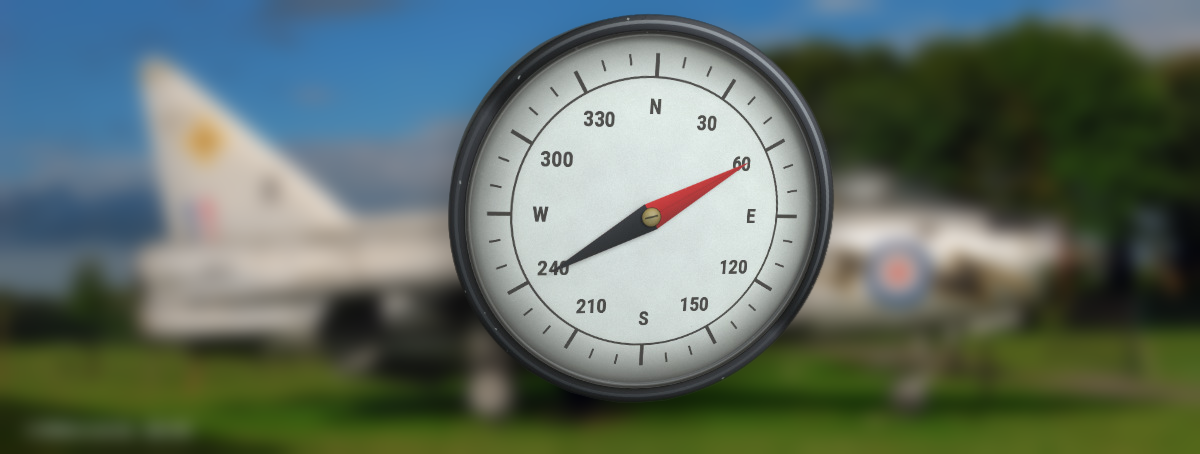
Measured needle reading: 60 °
